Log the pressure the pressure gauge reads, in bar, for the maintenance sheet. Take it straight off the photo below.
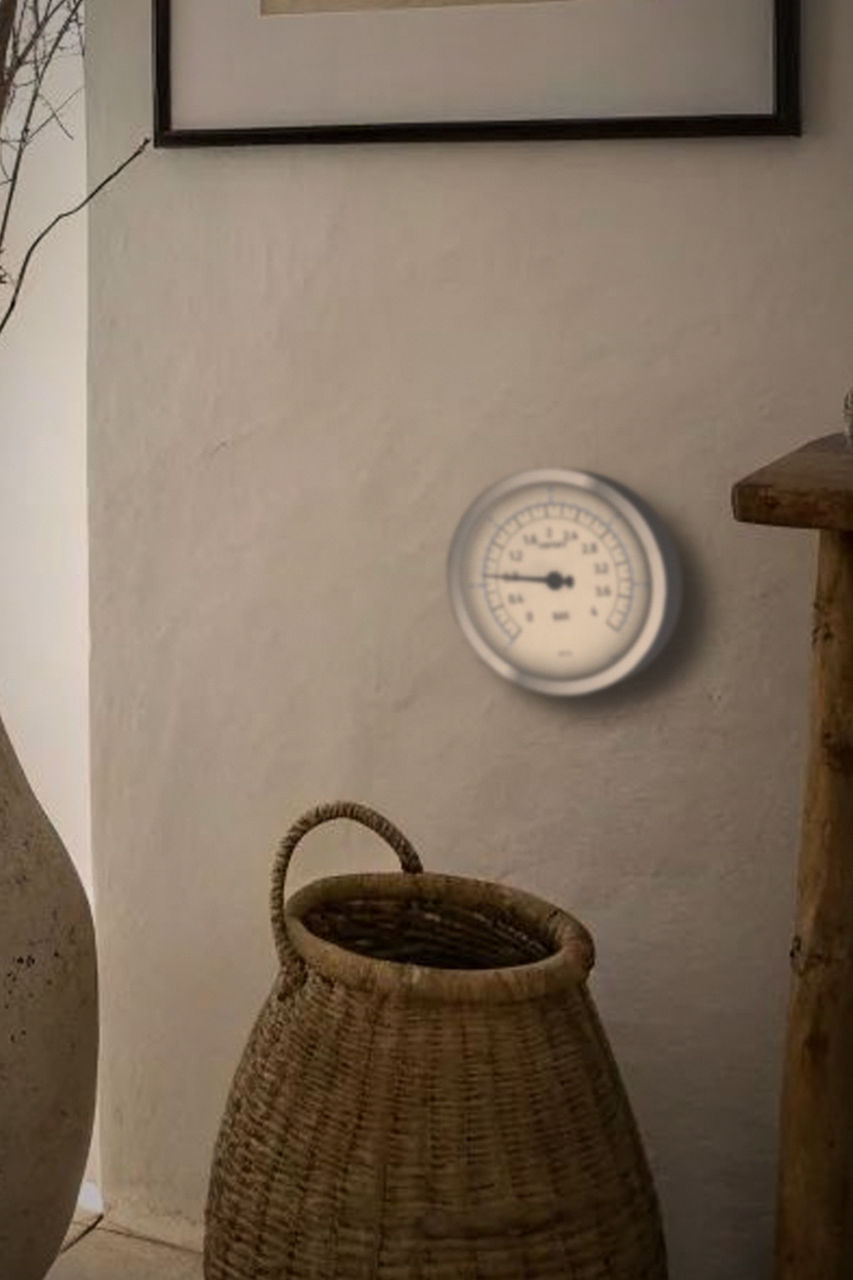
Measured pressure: 0.8 bar
